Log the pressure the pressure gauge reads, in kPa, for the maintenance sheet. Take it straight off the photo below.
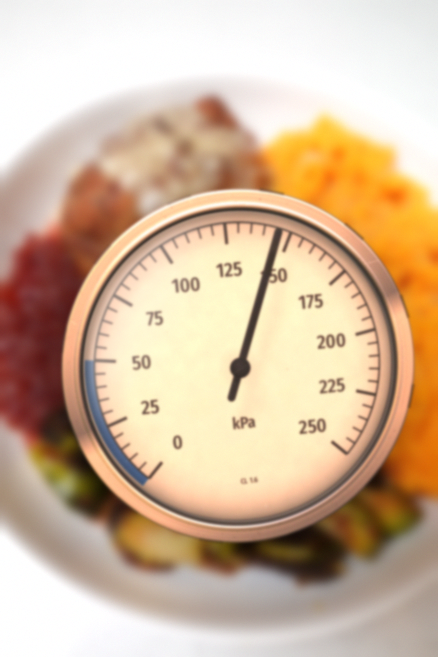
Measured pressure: 145 kPa
